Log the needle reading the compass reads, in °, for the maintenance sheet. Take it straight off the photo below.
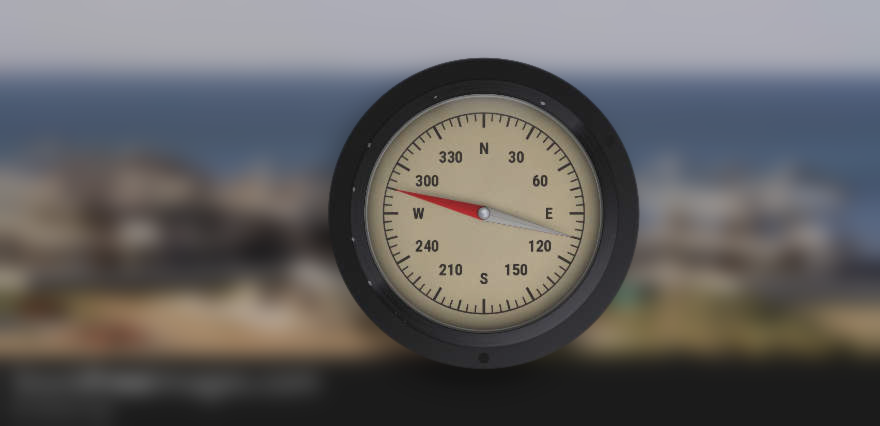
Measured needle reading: 285 °
